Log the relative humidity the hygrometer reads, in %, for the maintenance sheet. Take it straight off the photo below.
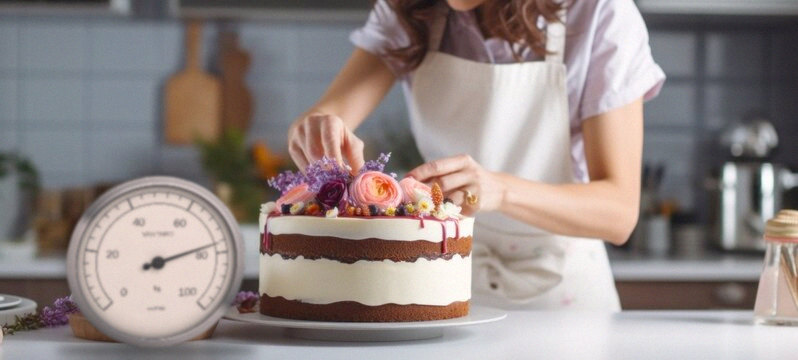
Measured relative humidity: 76 %
